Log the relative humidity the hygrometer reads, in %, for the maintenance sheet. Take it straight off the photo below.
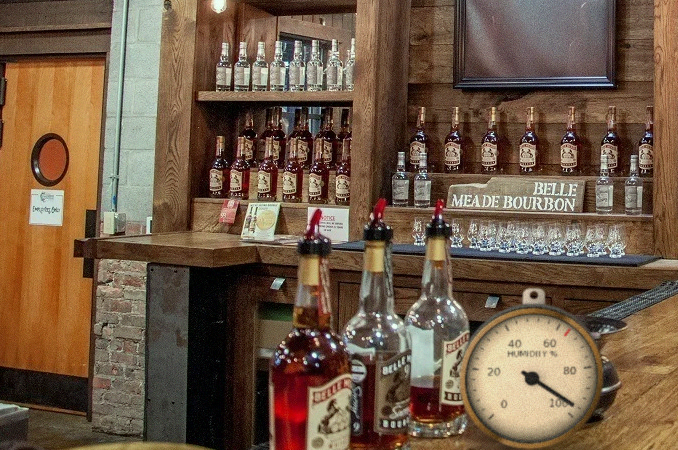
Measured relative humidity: 96 %
